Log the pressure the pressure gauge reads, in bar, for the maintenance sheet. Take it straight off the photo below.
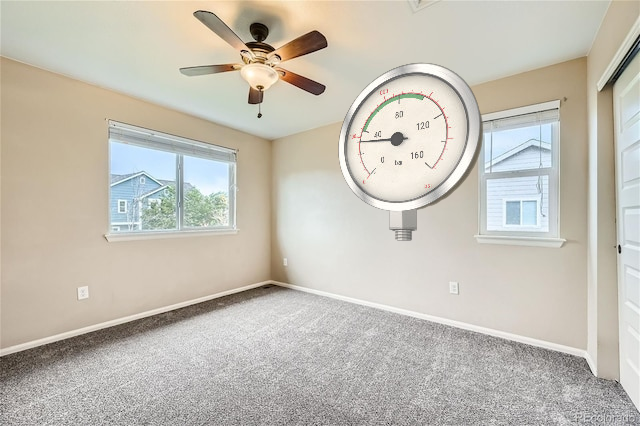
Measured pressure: 30 bar
